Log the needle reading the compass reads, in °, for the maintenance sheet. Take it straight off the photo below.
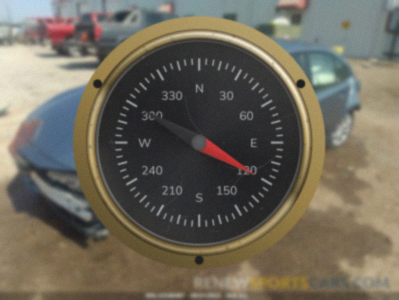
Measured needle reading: 120 °
